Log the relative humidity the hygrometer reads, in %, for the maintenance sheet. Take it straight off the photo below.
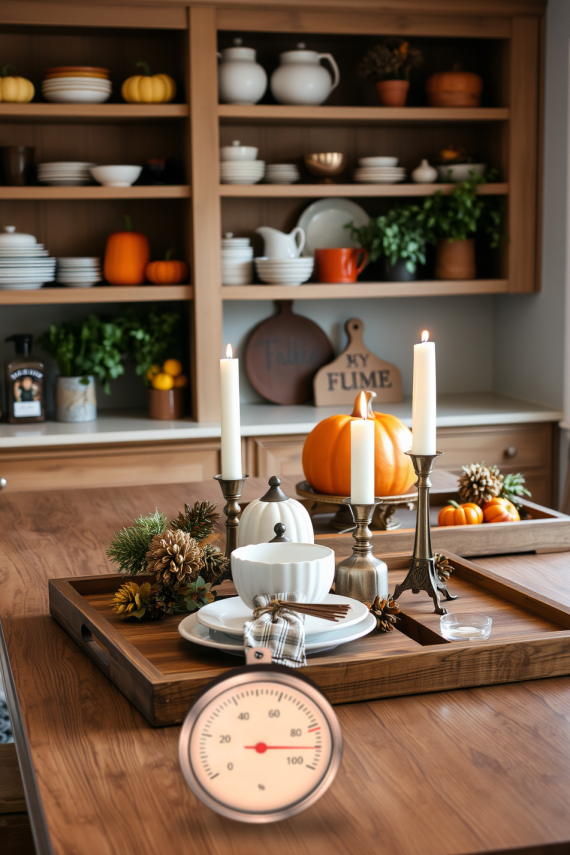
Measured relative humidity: 90 %
